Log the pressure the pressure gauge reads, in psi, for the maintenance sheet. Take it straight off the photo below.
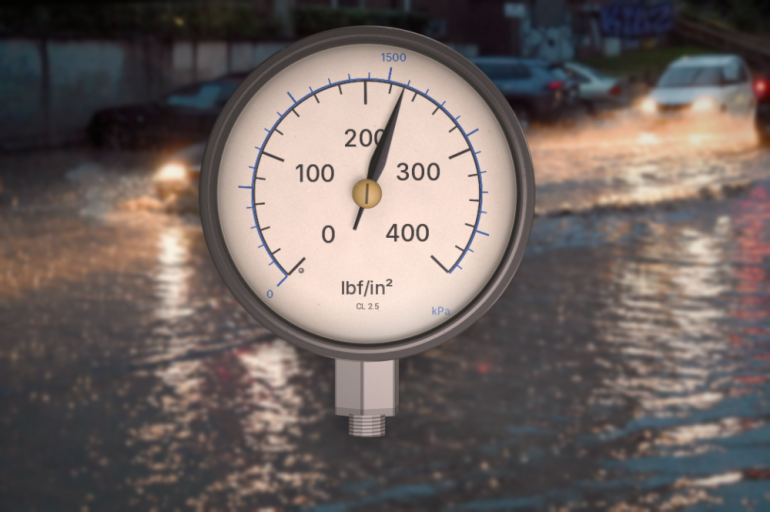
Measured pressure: 230 psi
